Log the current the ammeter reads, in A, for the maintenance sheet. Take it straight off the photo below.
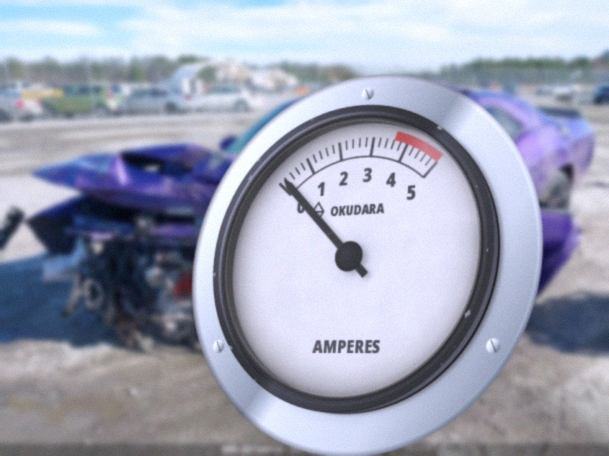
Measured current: 0.2 A
